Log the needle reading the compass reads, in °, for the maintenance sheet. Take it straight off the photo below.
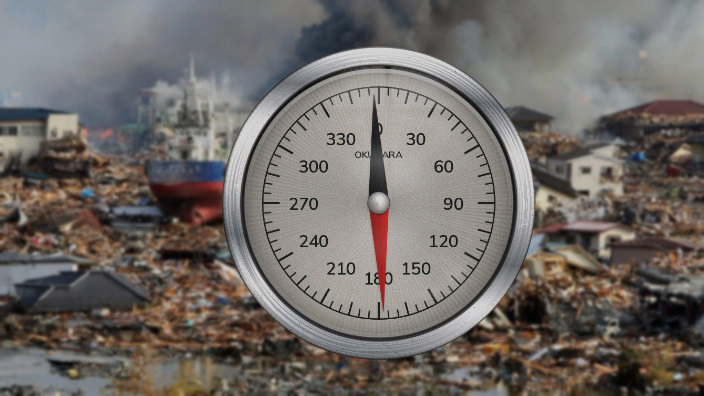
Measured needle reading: 177.5 °
